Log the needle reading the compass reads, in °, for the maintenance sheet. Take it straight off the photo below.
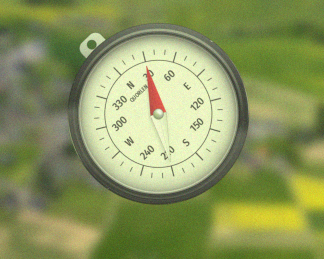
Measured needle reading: 30 °
